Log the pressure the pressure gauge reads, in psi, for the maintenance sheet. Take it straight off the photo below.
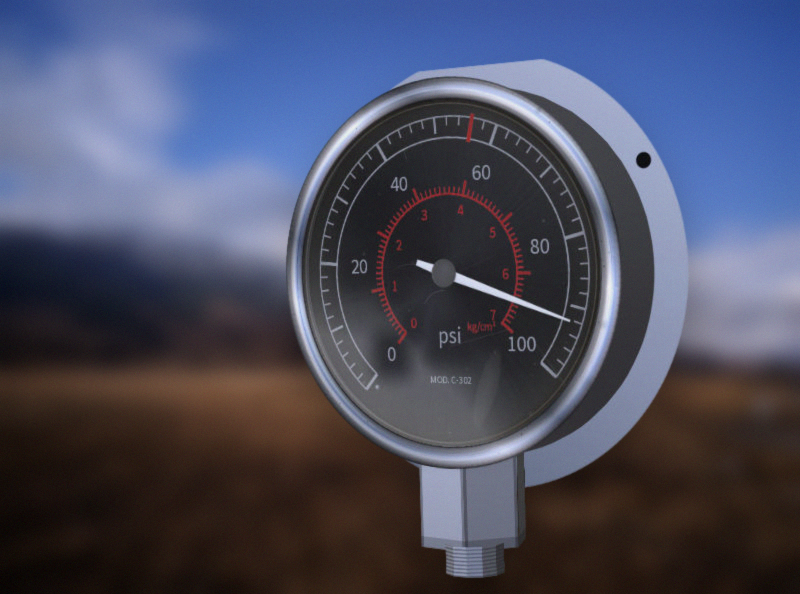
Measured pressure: 92 psi
